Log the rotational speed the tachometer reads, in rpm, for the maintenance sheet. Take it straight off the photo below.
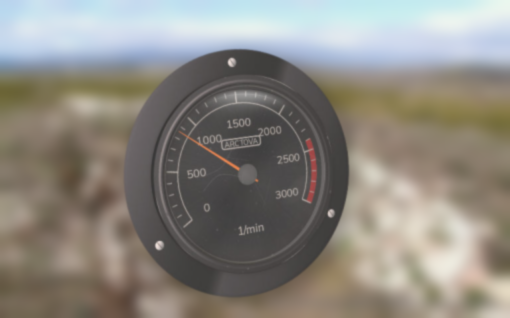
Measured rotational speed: 850 rpm
